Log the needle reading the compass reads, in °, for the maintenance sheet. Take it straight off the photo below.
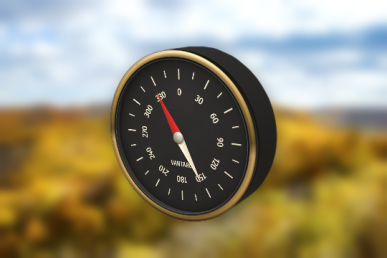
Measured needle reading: 330 °
